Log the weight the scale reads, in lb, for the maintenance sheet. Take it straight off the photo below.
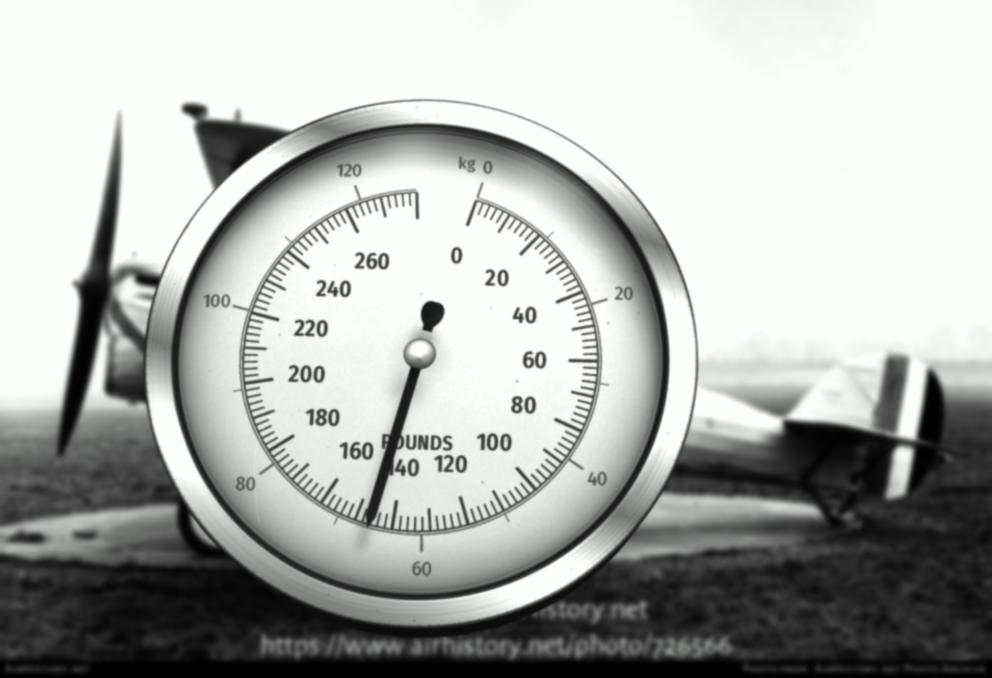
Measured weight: 146 lb
